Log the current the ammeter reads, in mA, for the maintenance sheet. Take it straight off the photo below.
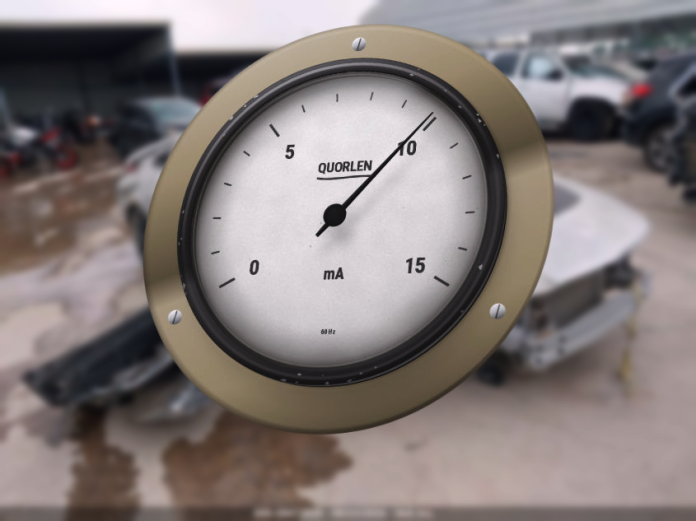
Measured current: 10 mA
